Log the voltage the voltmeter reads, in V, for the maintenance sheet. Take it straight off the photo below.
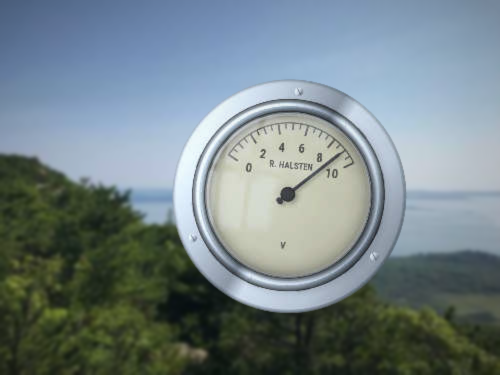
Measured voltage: 9 V
